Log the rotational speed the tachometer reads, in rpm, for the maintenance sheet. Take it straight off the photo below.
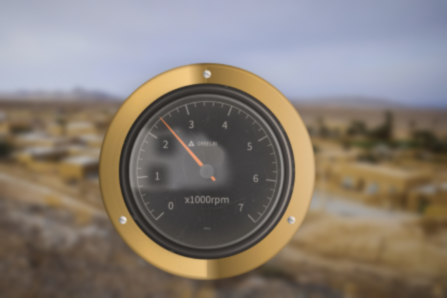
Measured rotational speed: 2400 rpm
